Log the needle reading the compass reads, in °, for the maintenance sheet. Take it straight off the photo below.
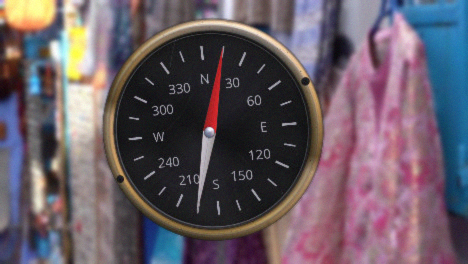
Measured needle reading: 15 °
